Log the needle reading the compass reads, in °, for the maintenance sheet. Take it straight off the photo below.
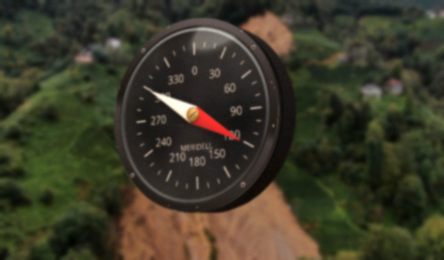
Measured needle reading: 120 °
